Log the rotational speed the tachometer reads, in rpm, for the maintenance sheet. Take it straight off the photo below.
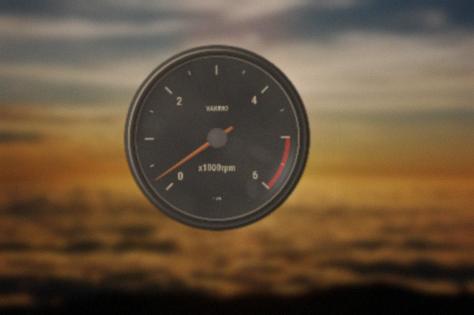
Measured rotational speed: 250 rpm
